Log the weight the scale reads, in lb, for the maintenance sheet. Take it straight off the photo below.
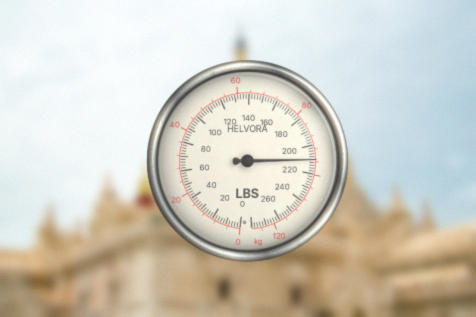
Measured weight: 210 lb
